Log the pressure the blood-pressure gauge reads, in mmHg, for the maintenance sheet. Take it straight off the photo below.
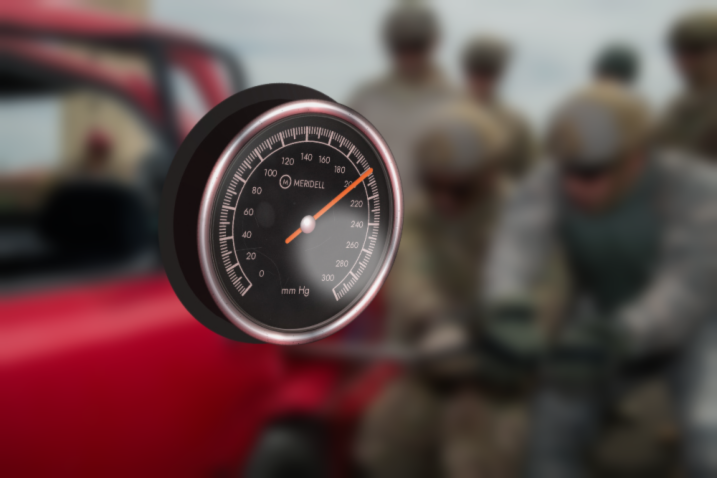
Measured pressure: 200 mmHg
